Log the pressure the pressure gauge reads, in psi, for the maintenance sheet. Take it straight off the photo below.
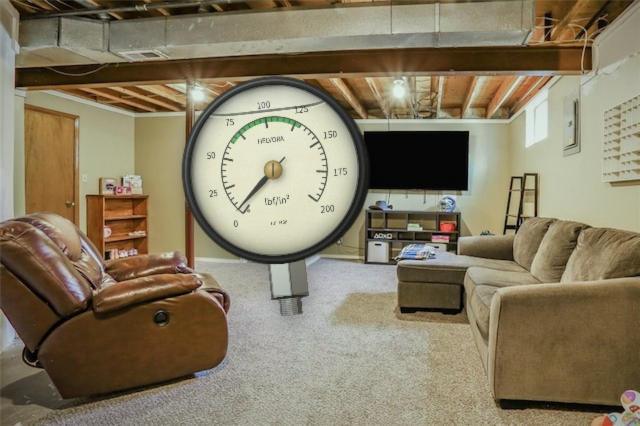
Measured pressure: 5 psi
